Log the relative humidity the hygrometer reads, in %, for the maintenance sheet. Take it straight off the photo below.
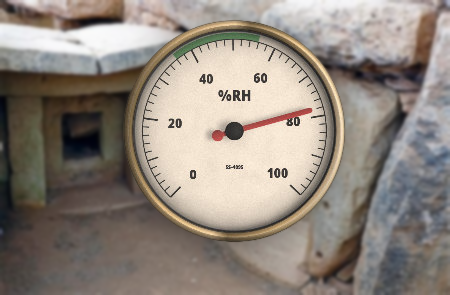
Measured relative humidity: 78 %
